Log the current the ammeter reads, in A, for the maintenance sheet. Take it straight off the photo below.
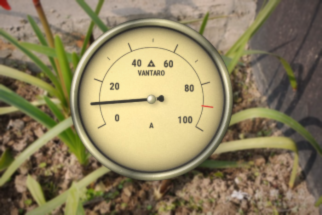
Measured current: 10 A
